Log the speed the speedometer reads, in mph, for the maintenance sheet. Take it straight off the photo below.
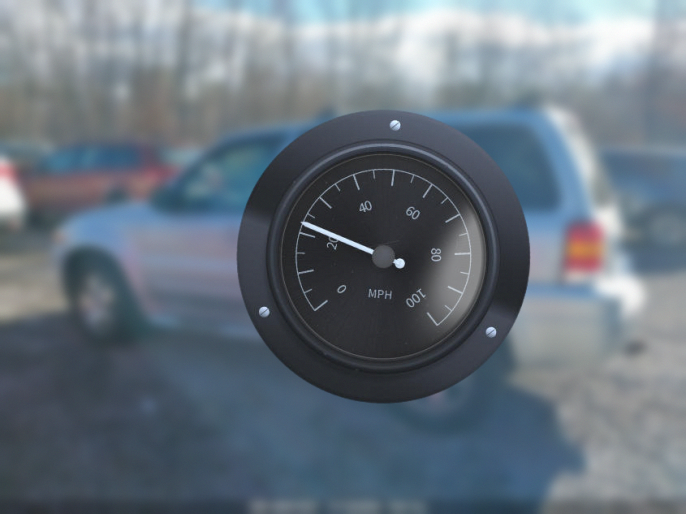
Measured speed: 22.5 mph
